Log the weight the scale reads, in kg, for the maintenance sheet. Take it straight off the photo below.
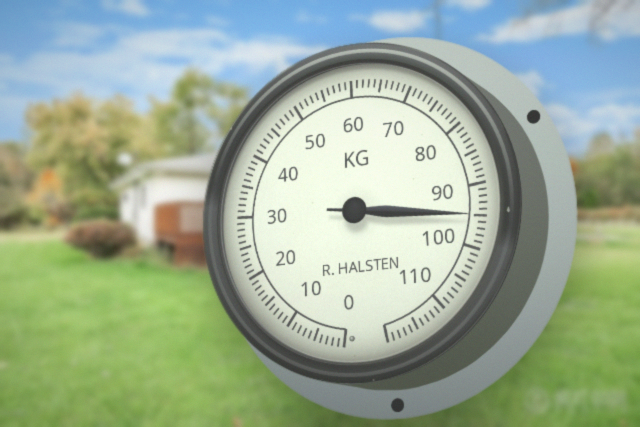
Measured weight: 95 kg
